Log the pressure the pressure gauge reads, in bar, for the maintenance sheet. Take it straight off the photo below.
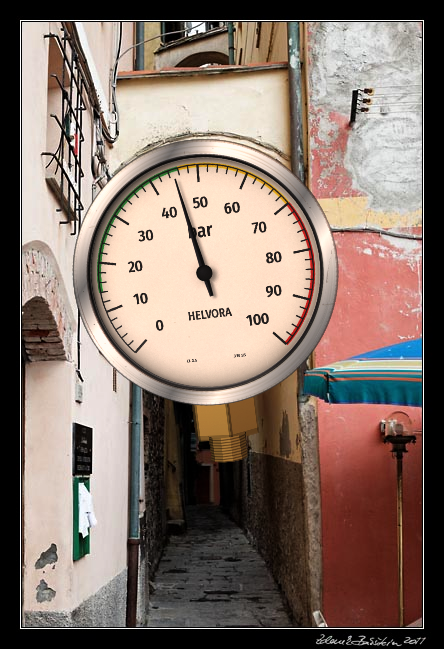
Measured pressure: 45 bar
